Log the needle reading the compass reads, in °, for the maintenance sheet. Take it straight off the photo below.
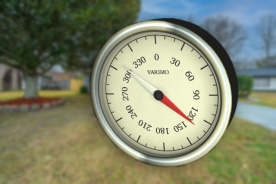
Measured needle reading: 130 °
